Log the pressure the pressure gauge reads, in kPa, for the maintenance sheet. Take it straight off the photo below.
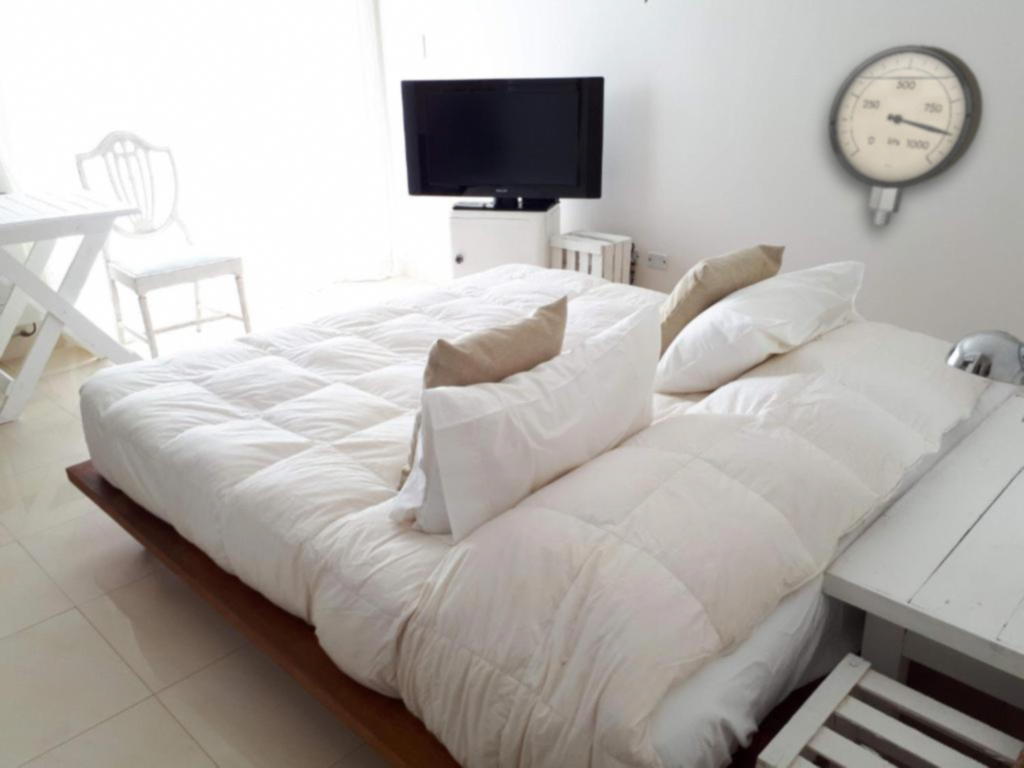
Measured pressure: 875 kPa
